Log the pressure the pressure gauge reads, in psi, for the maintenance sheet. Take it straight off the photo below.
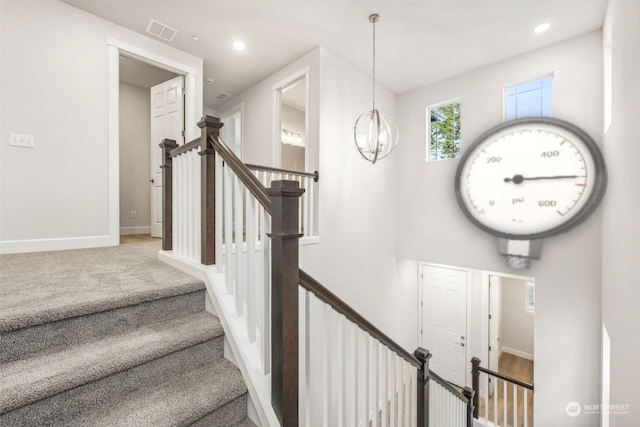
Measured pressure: 500 psi
